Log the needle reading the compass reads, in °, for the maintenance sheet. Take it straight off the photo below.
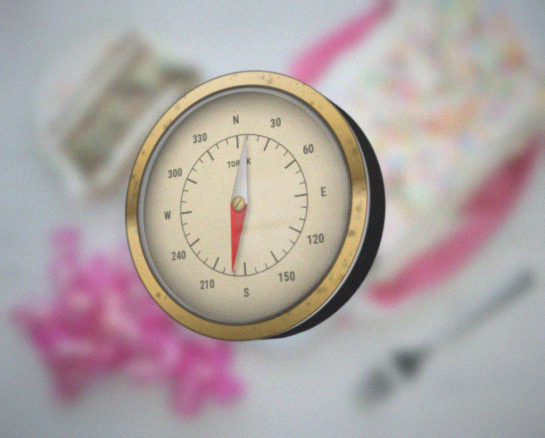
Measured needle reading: 190 °
